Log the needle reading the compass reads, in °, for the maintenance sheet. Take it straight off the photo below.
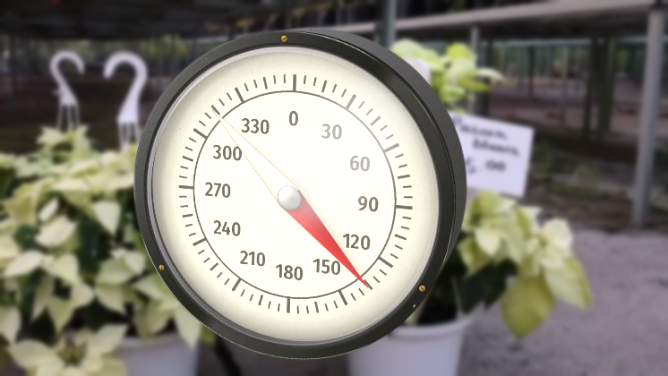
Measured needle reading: 135 °
